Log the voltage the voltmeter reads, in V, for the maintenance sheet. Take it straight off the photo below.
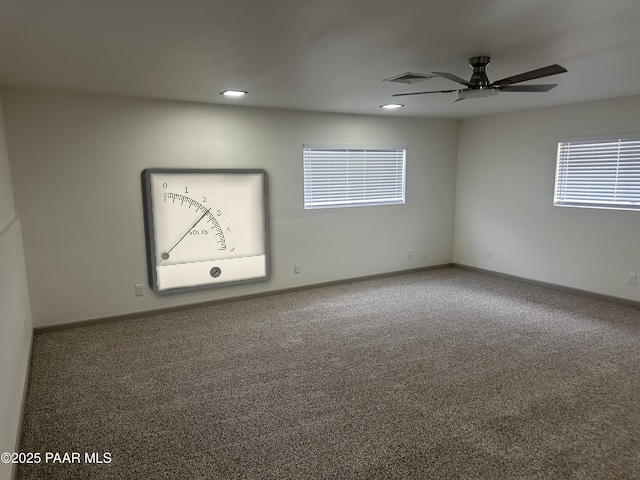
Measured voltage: 2.5 V
